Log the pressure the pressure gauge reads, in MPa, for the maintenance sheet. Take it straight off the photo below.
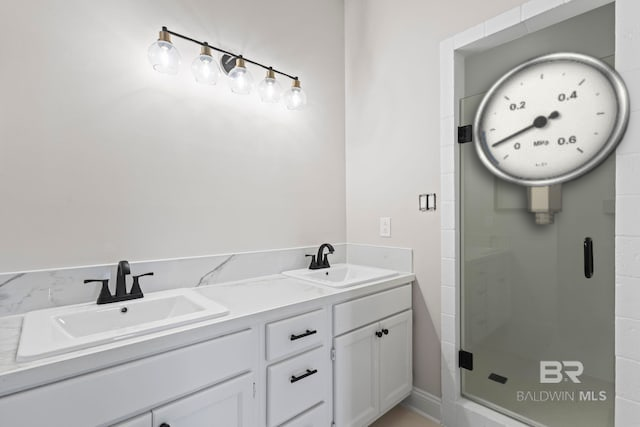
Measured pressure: 0.05 MPa
